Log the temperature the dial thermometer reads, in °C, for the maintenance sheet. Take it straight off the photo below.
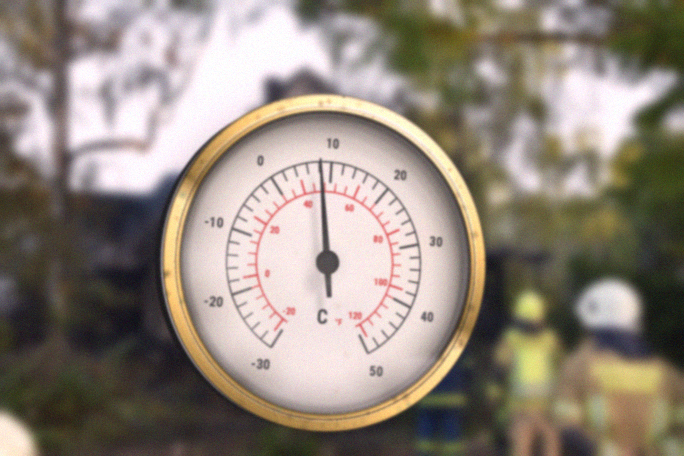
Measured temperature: 8 °C
